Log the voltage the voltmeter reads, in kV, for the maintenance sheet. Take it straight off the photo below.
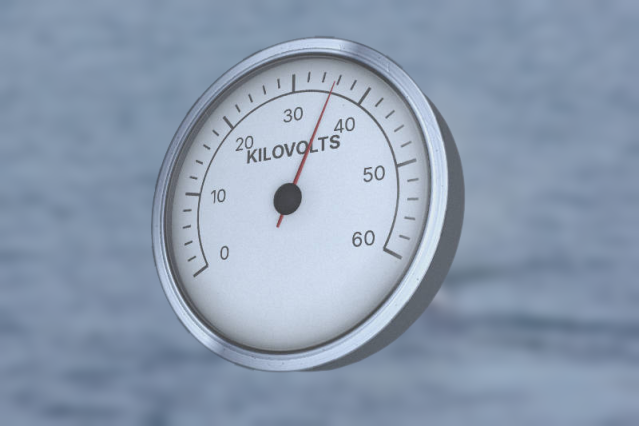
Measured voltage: 36 kV
